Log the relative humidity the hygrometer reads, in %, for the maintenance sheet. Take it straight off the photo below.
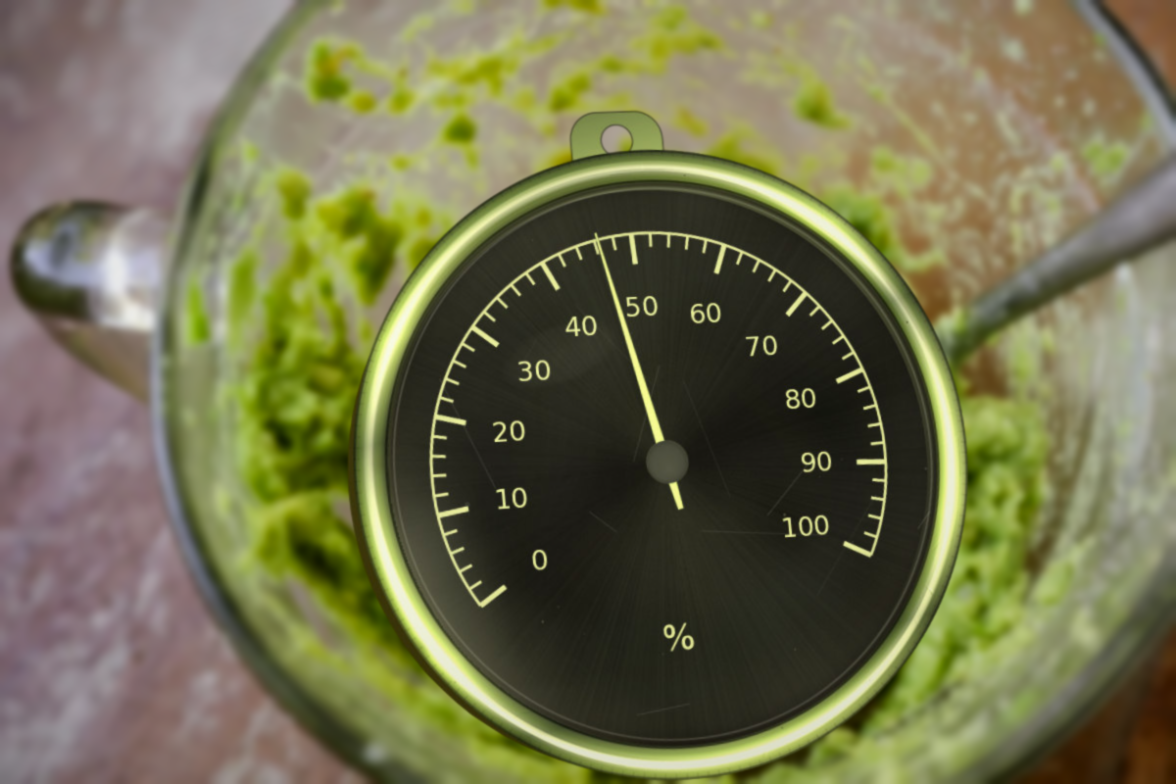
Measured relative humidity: 46 %
